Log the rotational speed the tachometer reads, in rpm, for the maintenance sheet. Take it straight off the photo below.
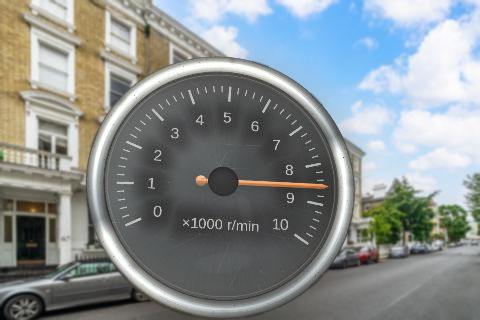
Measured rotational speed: 8600 rpm
